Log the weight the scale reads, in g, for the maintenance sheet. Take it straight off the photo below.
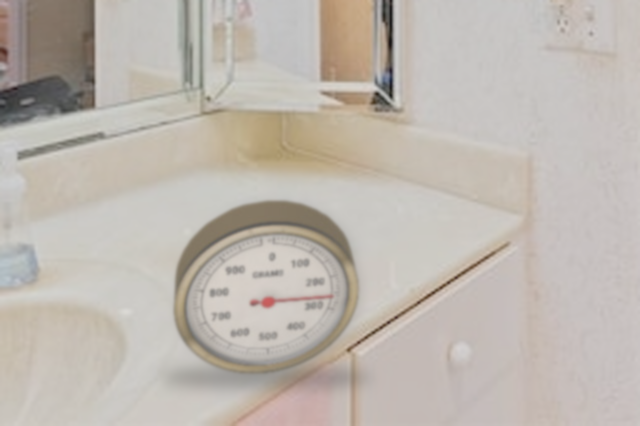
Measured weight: 250 g
